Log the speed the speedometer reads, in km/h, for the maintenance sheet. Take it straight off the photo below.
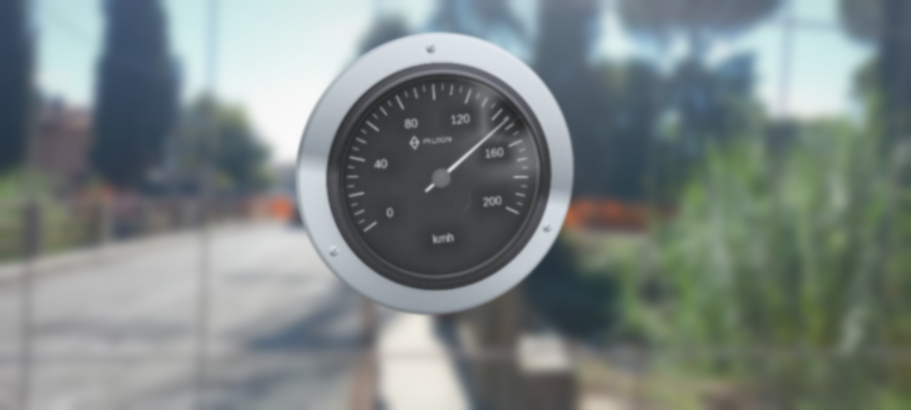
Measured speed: 145 km/h
